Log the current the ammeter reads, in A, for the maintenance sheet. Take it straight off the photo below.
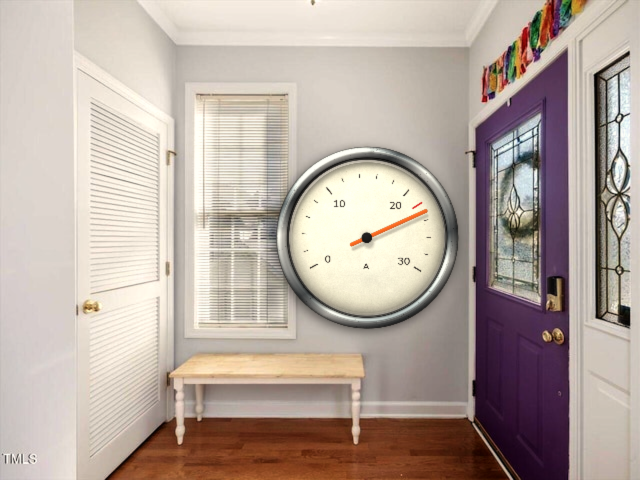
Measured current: 23 A
